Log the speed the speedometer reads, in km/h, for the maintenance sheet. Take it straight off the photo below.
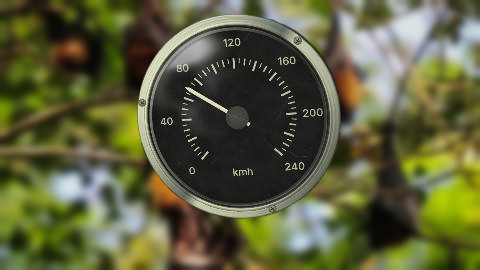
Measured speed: 70 km/h
